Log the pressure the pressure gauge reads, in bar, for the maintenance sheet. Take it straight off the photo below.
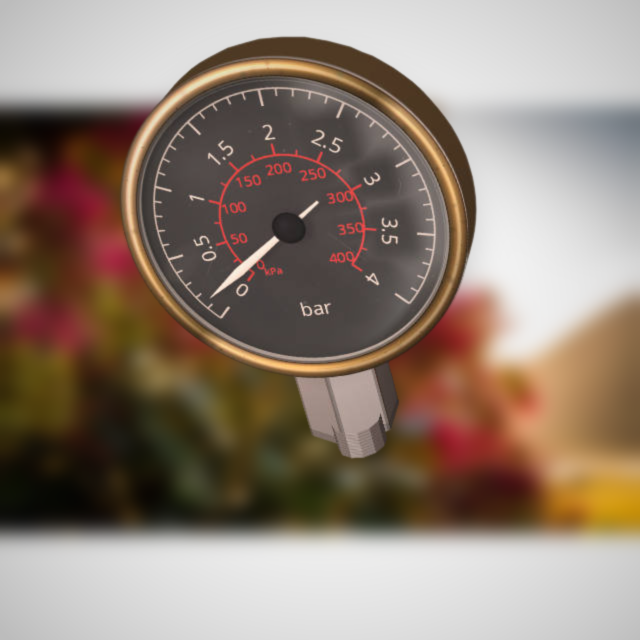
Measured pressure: 0.15 bar
